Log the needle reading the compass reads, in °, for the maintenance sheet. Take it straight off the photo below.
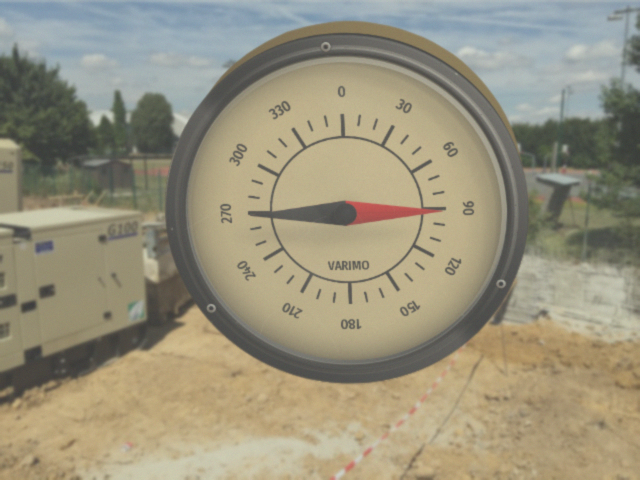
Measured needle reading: 90 °
